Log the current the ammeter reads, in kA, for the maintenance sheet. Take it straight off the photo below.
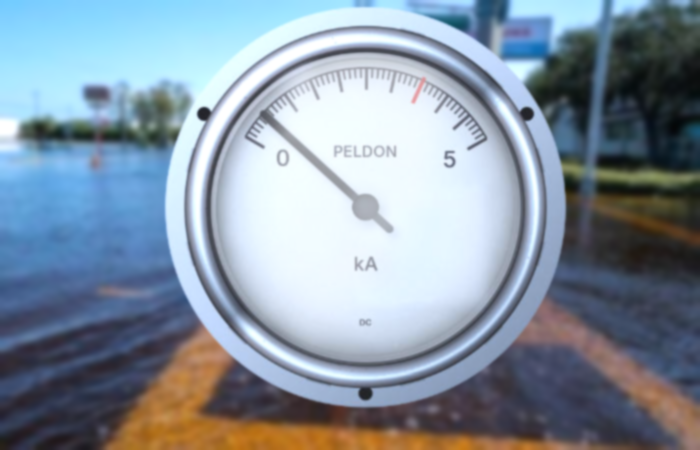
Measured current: 0.5 kA
